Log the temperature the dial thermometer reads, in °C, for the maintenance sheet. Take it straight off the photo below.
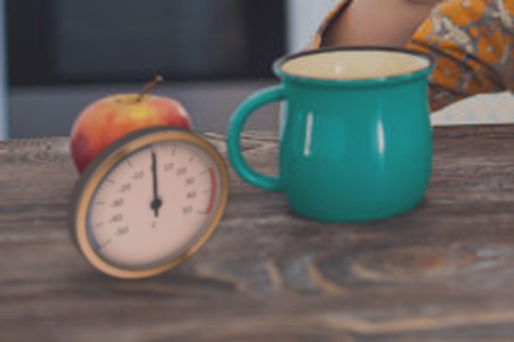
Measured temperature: 0 °C
